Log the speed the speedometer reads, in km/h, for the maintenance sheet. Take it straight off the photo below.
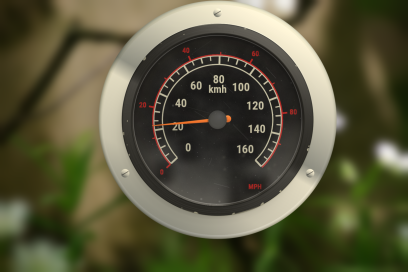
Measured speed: 22.5 km/h
